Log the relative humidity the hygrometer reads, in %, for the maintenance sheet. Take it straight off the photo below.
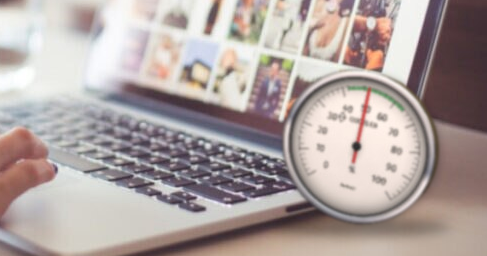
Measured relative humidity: 50 %
